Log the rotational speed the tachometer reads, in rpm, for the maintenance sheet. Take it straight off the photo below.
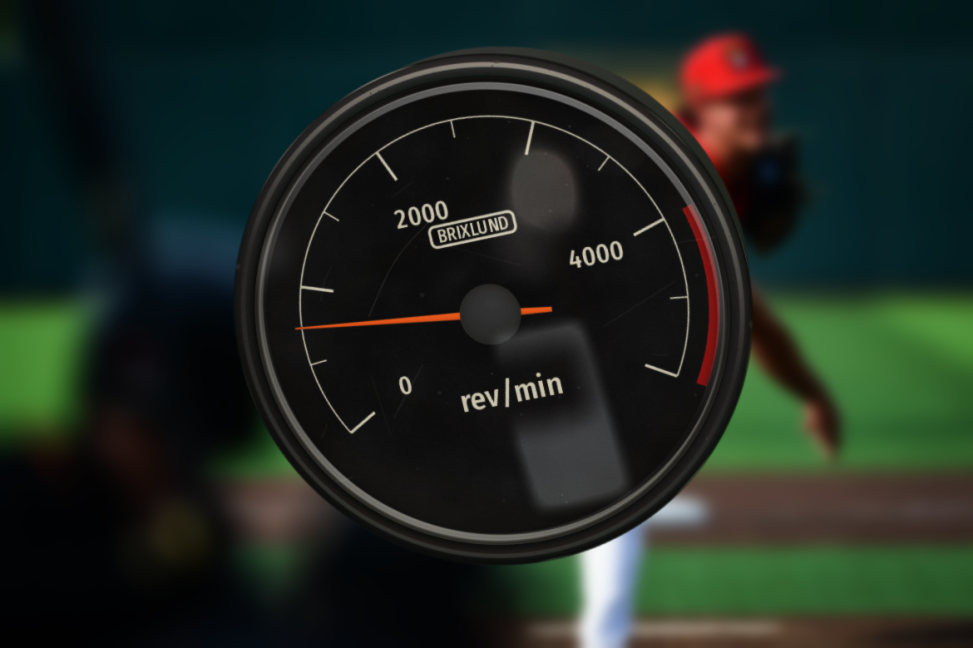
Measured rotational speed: 750 rpm
